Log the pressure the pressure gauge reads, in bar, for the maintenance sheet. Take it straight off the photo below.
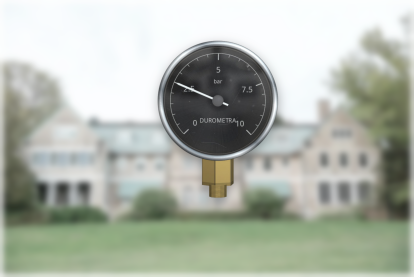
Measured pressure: 2.5 bar
